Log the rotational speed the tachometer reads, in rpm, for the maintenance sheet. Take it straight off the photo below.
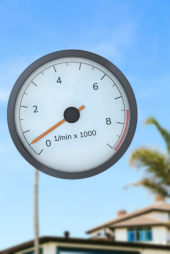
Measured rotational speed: 500 rpm
